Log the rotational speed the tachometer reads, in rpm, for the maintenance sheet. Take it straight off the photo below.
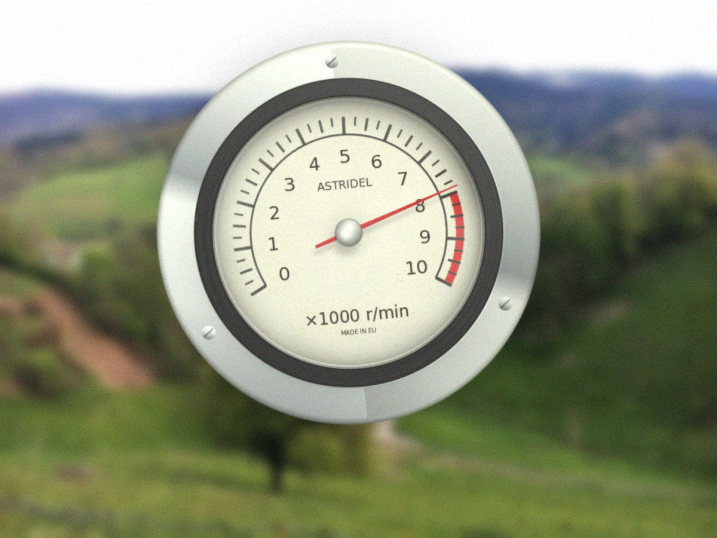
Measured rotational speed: 7875 rpm
